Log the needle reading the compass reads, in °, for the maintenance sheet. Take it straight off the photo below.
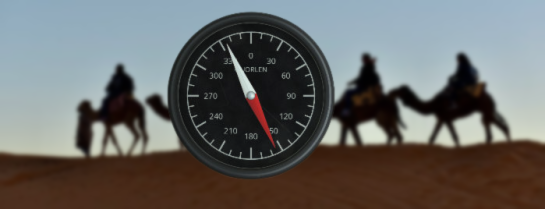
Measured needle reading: 155 °
